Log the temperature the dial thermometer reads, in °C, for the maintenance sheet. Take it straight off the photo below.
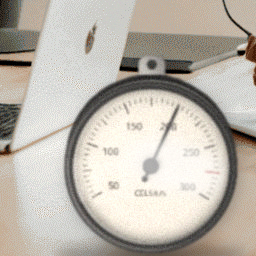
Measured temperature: 200 °C
